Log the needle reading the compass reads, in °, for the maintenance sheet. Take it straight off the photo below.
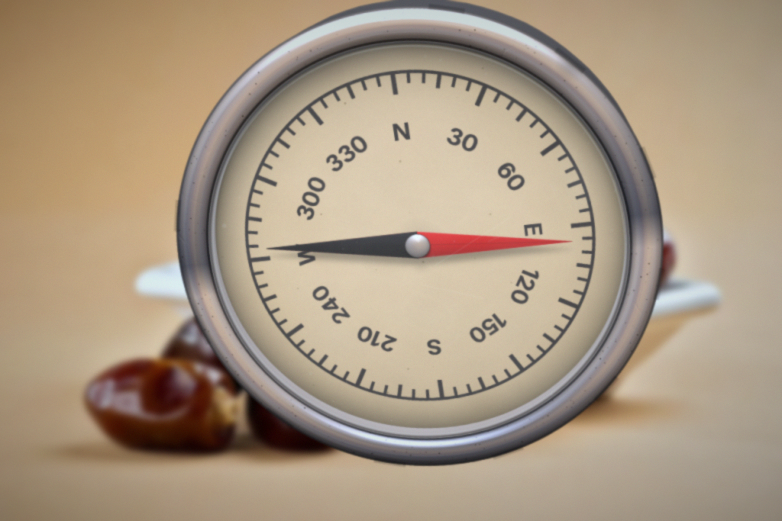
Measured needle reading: 95 °
